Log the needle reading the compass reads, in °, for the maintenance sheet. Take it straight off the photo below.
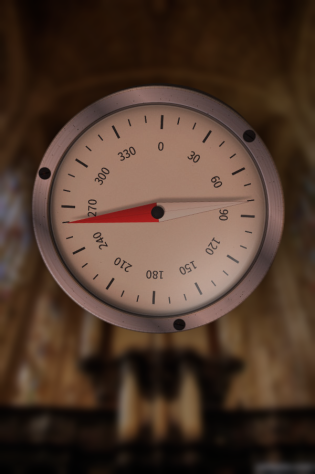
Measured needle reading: 260 °
